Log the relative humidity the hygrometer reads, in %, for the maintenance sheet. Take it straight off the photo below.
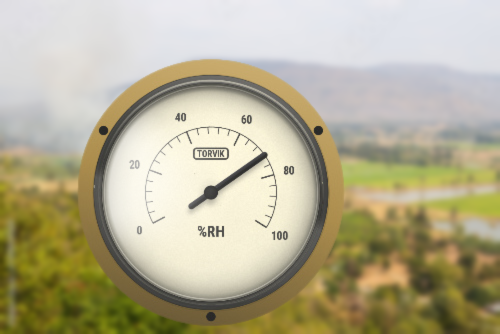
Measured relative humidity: 72 %
